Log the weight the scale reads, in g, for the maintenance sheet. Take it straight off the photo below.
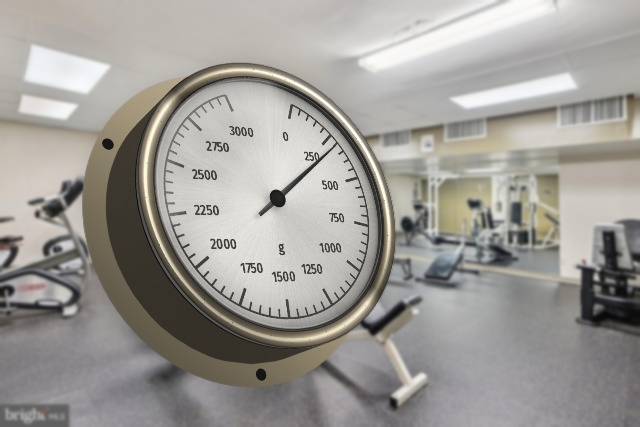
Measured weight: 300 g
